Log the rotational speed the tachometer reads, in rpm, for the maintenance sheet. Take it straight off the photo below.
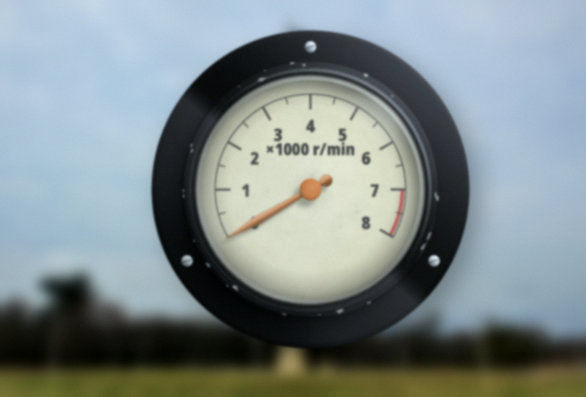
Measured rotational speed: 0 rpm
